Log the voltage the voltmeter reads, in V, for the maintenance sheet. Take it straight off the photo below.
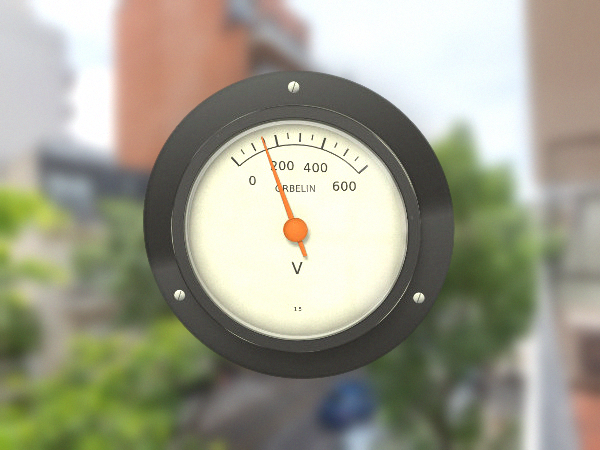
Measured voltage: 150 V
